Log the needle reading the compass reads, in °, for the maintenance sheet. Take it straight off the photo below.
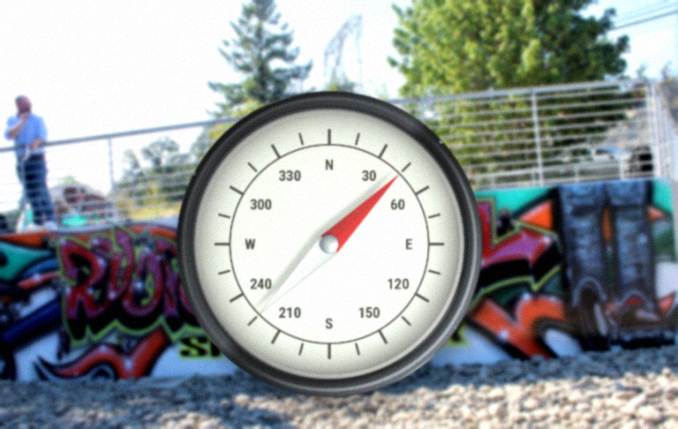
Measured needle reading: 45 °
